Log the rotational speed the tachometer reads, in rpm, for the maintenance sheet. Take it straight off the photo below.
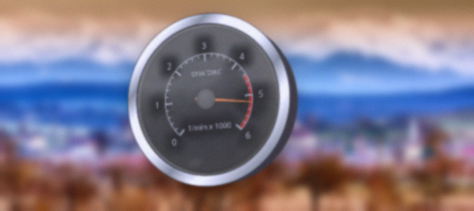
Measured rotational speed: 5200 rpm
